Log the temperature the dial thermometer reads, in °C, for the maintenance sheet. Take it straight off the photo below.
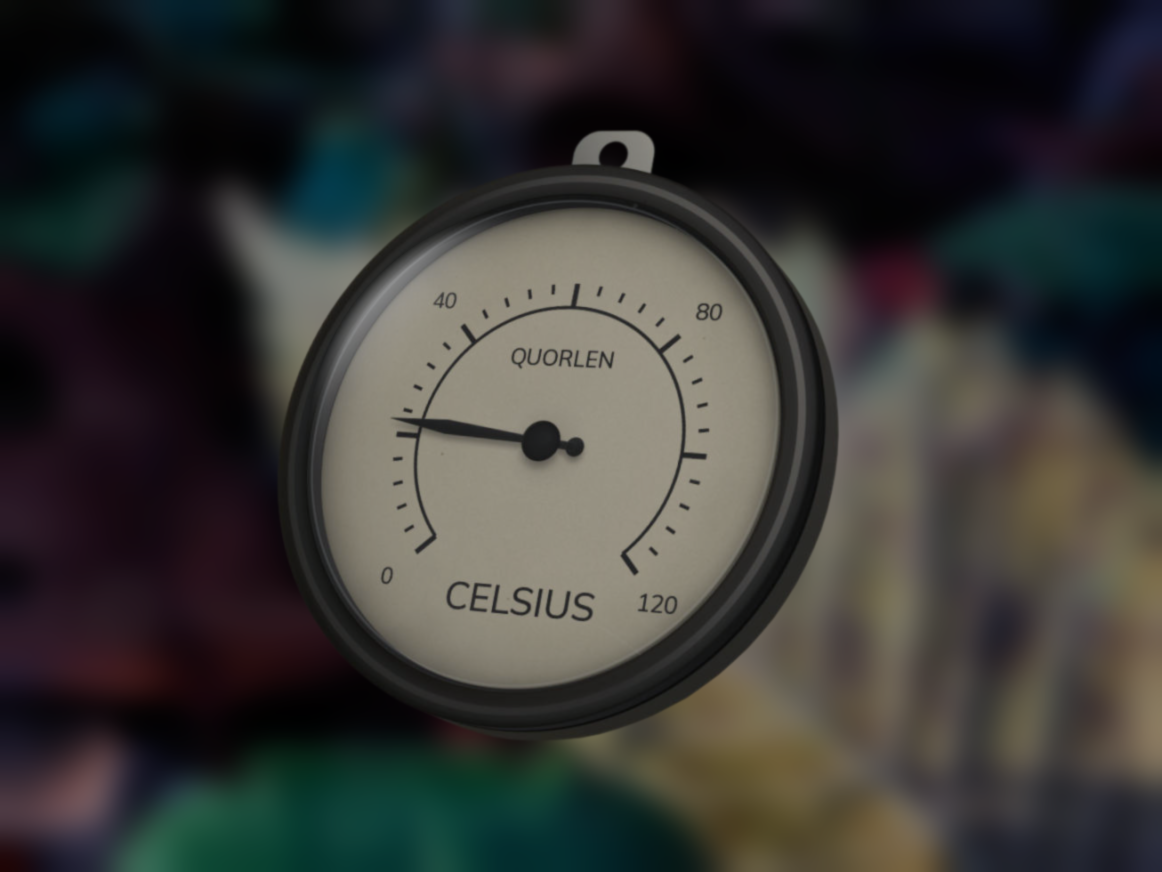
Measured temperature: 22 °C
